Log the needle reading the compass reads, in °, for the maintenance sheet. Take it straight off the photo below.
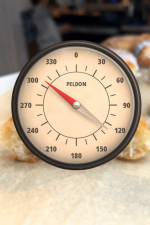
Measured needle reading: 307.5 °
